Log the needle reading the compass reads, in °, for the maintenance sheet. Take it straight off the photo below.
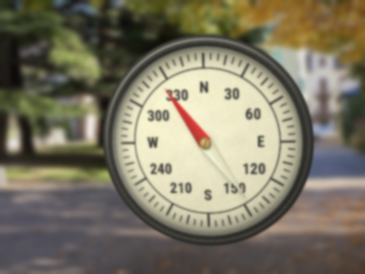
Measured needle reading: 325 °
